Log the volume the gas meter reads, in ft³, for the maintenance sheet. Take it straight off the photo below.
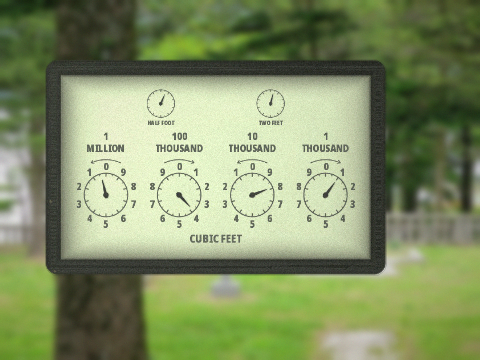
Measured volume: 38100 ft³
